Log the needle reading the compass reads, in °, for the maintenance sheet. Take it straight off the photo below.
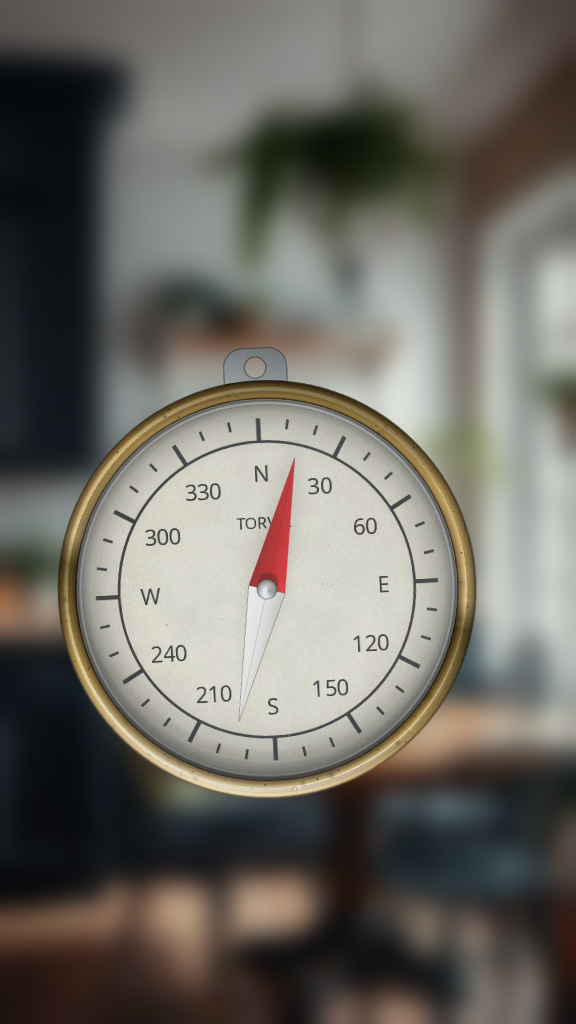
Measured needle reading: 15 °
